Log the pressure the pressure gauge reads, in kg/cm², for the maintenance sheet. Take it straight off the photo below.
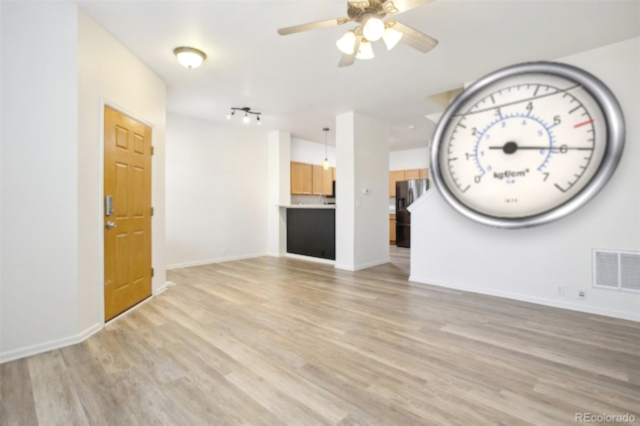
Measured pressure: 6 kg/cm²
